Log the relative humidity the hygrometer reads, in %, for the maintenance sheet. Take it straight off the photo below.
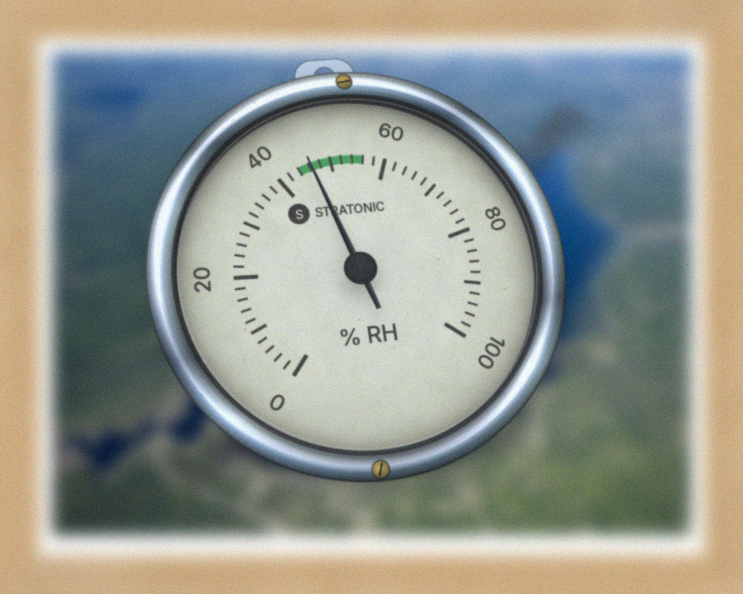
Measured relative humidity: 46 %
